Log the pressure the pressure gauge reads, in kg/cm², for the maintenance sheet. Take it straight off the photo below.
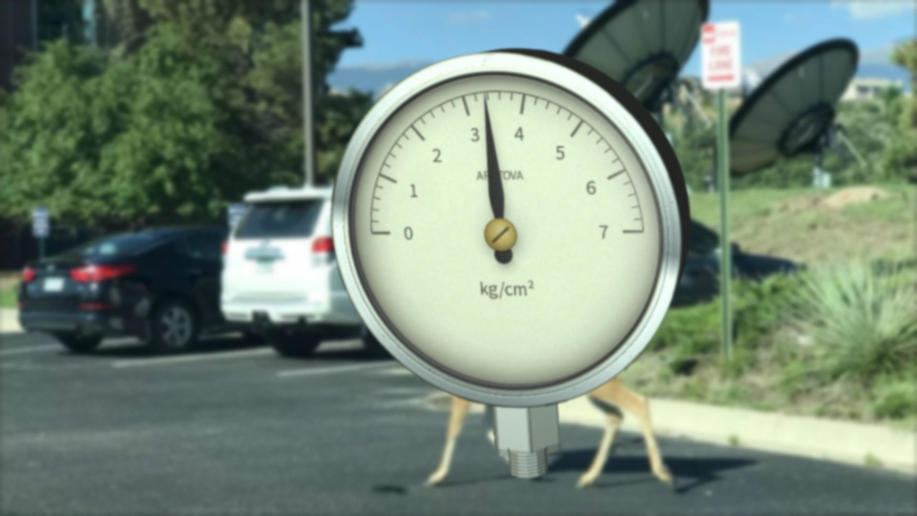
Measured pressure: 3.4 kg/cm²
